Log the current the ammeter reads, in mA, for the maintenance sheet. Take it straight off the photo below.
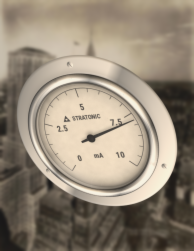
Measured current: 7.75 mA
